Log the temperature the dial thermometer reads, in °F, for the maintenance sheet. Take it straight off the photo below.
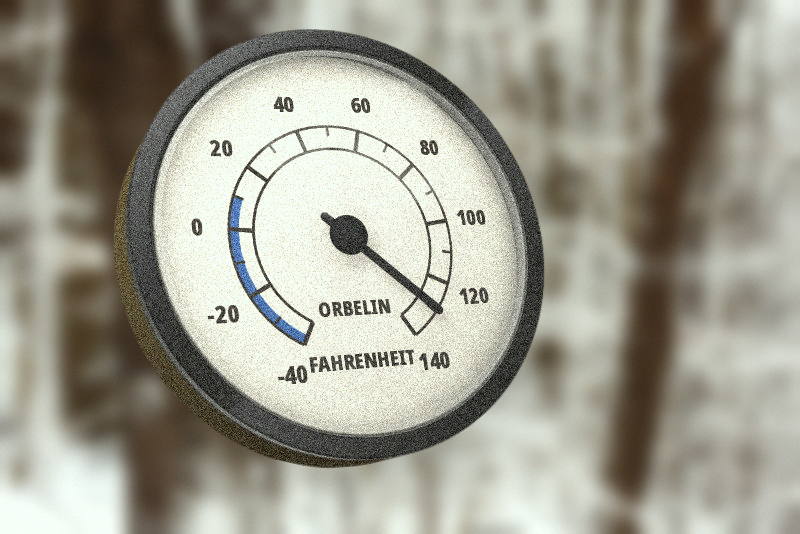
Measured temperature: 130 °F
